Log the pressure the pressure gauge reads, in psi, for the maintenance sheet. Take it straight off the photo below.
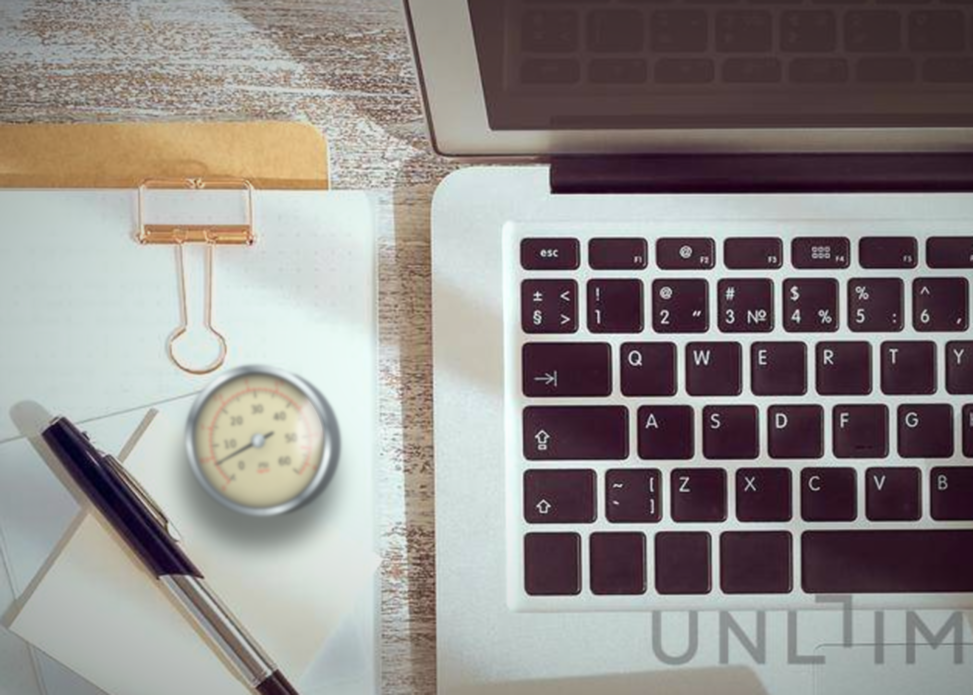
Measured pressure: 5 psi
